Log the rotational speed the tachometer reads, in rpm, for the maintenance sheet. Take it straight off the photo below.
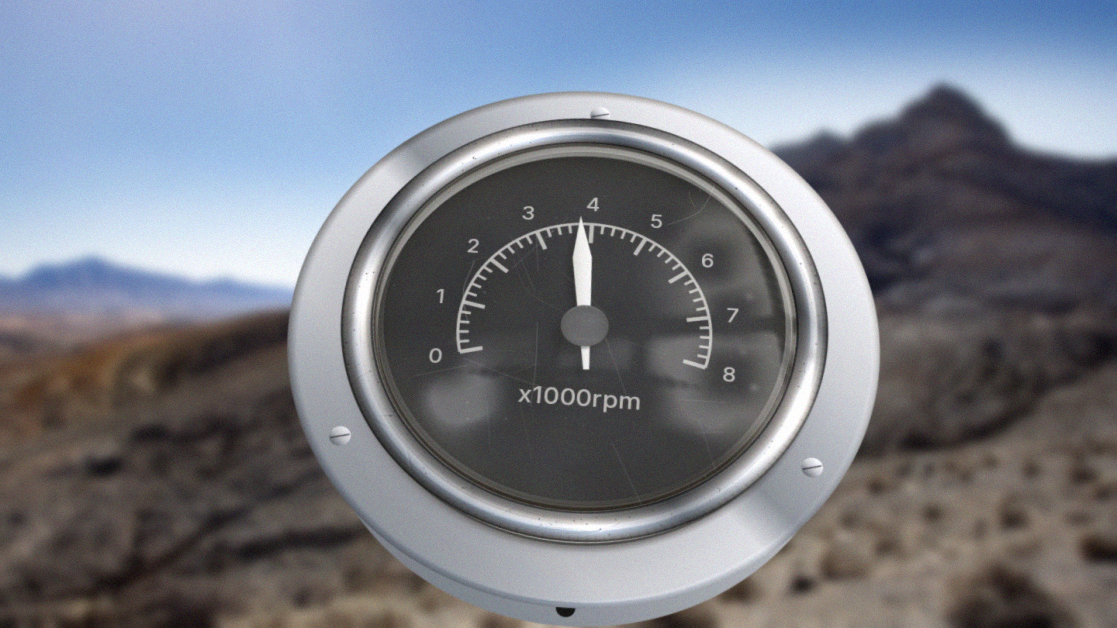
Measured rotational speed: 3800 rpm
